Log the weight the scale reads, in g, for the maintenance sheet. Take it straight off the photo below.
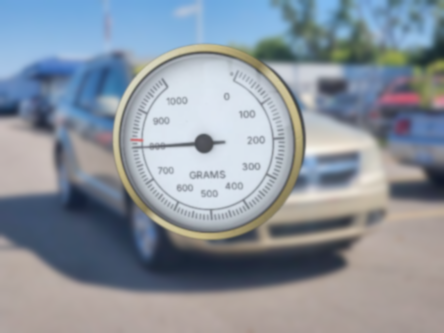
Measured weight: 800 g
